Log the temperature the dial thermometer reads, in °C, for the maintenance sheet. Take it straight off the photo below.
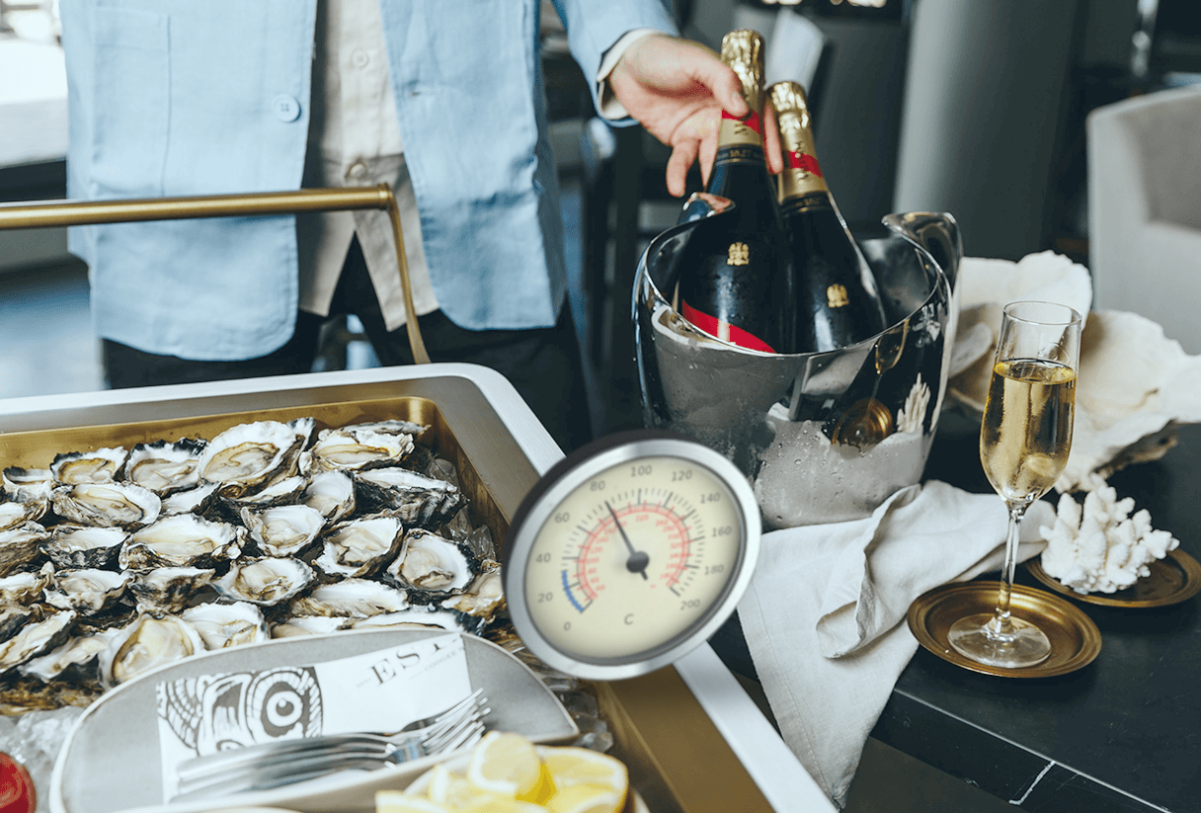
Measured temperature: 80 °C
